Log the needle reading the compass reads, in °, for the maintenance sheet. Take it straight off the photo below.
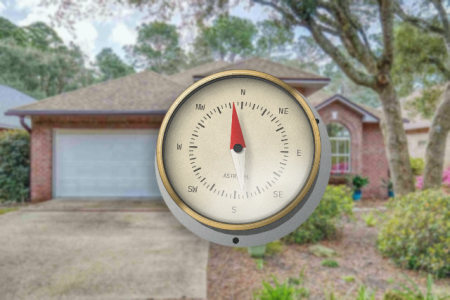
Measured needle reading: 350 °
